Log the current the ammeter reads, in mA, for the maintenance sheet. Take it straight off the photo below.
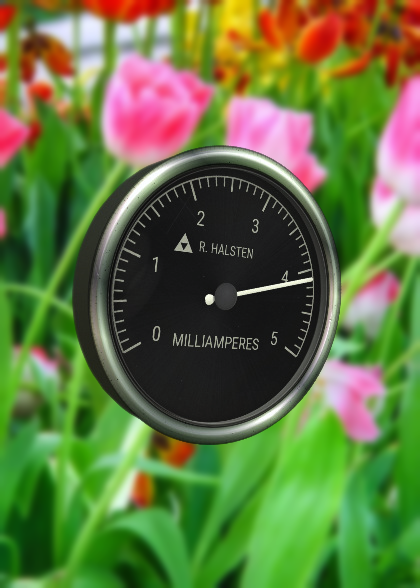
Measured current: 4.1 mA
